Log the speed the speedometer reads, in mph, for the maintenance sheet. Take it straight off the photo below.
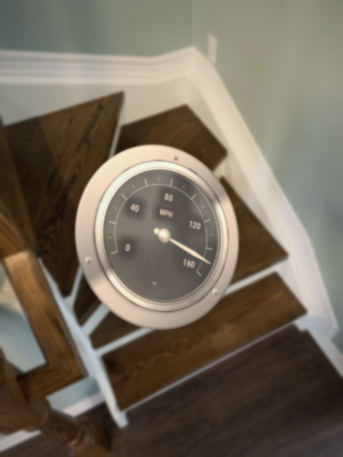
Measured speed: 150 mph
